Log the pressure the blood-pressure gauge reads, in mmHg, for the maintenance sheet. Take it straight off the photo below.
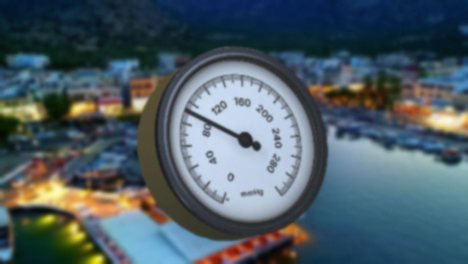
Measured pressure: 90 mmHg
